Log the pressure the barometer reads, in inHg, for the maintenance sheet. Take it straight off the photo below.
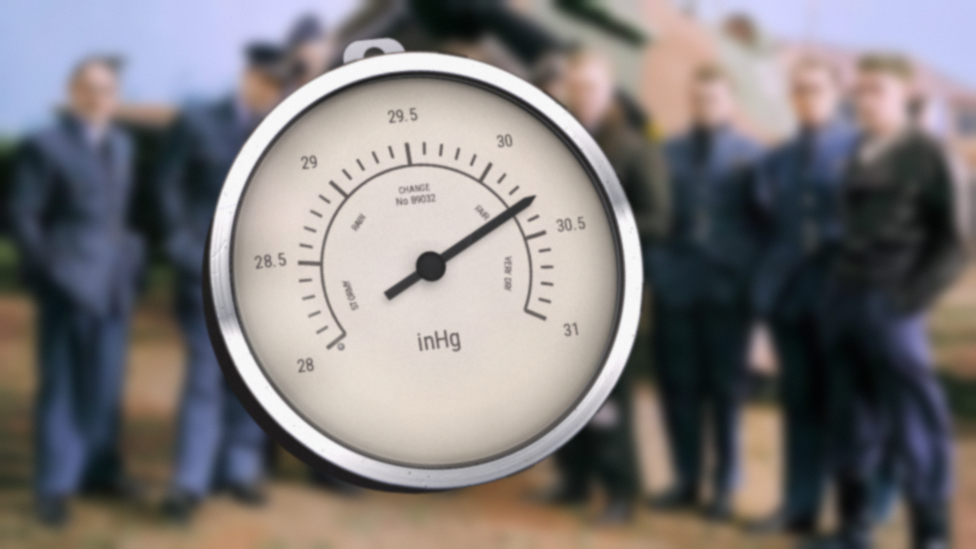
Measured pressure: 30.3 inHg
